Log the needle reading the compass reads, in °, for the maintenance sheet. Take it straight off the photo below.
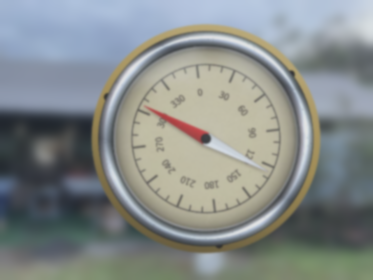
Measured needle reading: 305 °
